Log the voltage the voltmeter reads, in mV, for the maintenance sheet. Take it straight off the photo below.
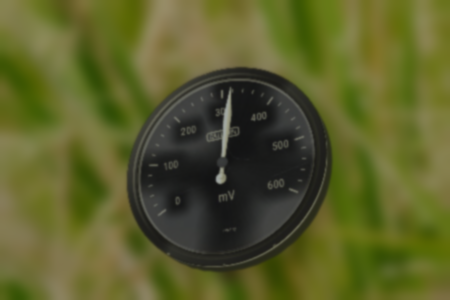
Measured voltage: 320 mV
